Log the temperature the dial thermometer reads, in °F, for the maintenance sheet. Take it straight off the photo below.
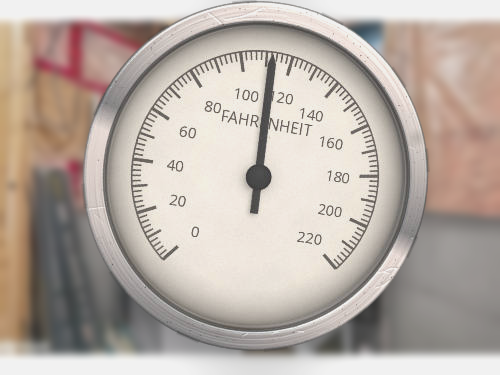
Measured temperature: 112 °F
